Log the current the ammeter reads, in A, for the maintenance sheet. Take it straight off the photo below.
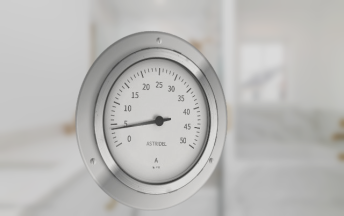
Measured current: 4 A
